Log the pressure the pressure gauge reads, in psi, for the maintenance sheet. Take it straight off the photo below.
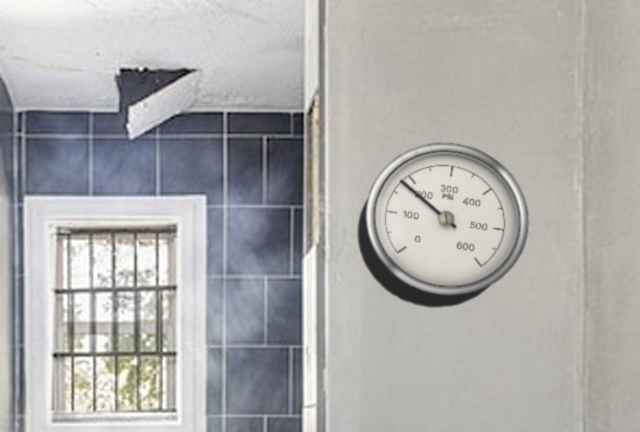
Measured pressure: 175 psi
